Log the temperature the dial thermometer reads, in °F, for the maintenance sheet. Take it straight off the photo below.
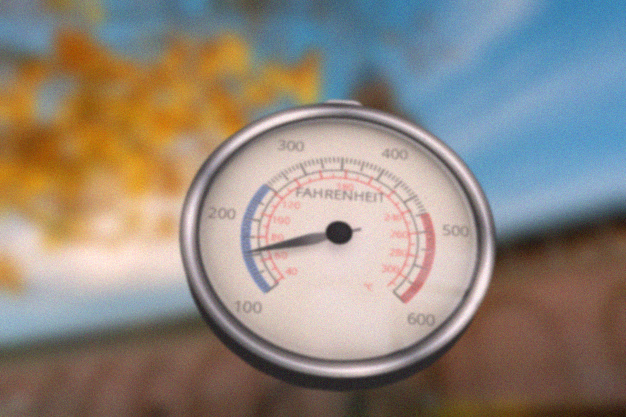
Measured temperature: 150 °F
